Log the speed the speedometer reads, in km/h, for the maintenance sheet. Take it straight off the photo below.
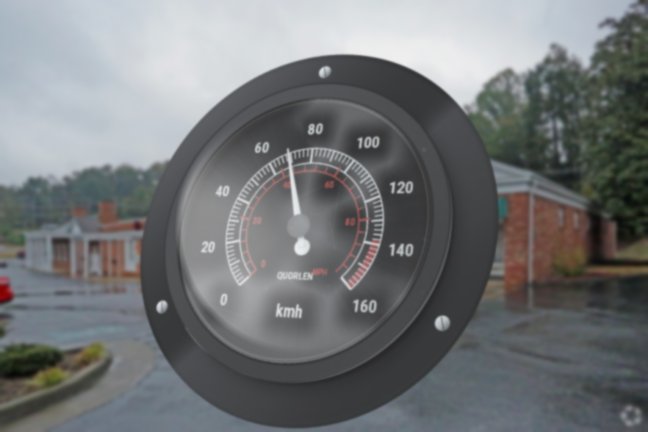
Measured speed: 70 km/h
